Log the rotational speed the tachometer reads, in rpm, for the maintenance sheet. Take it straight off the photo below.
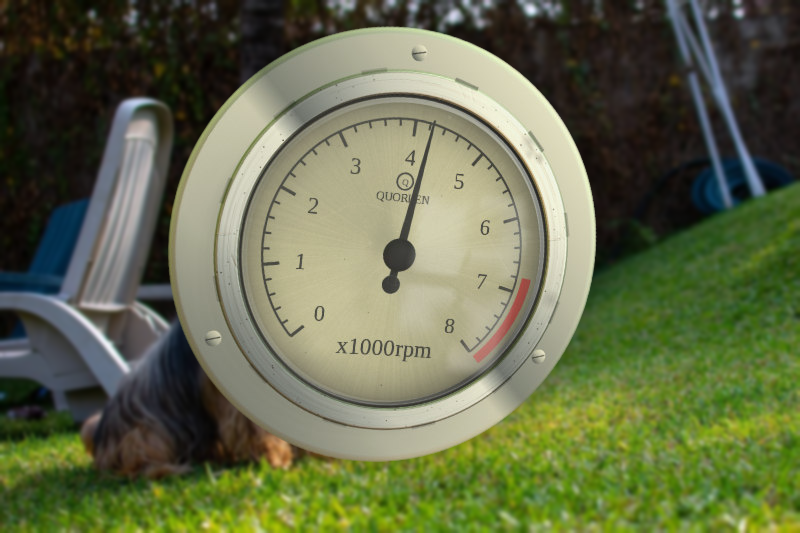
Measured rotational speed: 4200 rpm
